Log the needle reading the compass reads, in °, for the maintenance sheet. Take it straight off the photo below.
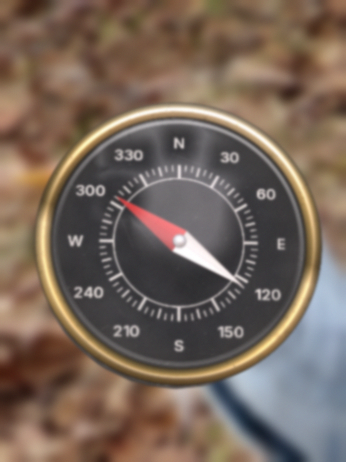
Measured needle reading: 305 °
